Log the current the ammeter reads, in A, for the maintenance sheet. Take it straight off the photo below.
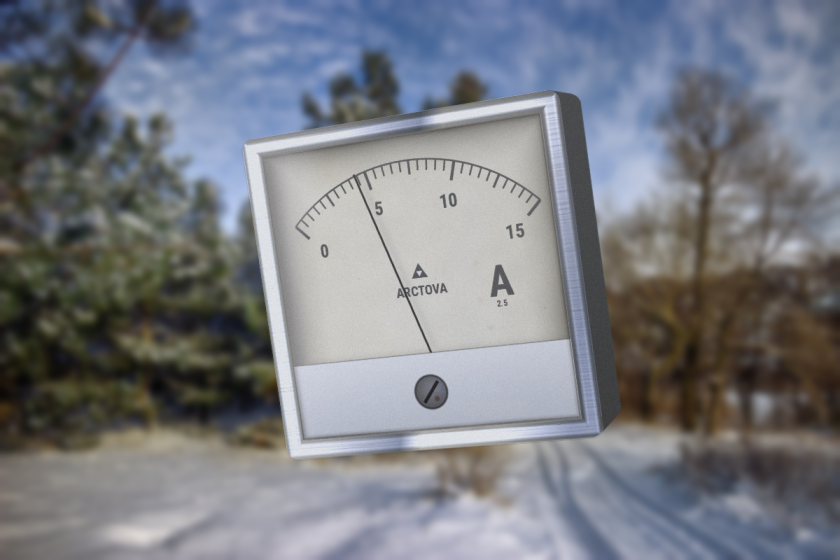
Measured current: 4.5 A
